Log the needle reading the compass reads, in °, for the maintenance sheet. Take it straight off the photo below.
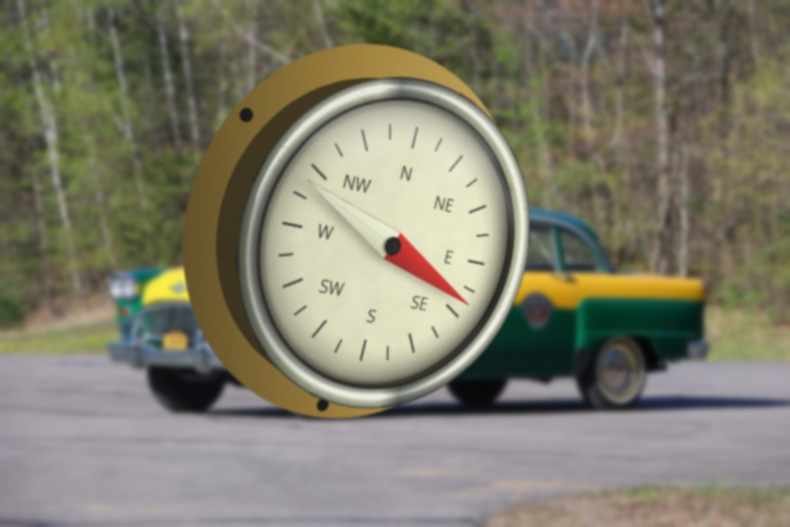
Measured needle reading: 112.5 °
